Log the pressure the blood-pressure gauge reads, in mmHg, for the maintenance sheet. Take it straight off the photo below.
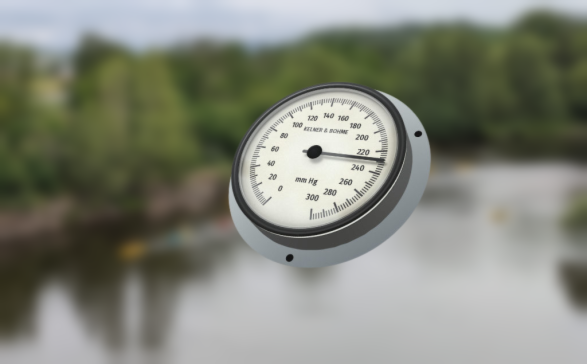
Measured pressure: 230 mmHg
